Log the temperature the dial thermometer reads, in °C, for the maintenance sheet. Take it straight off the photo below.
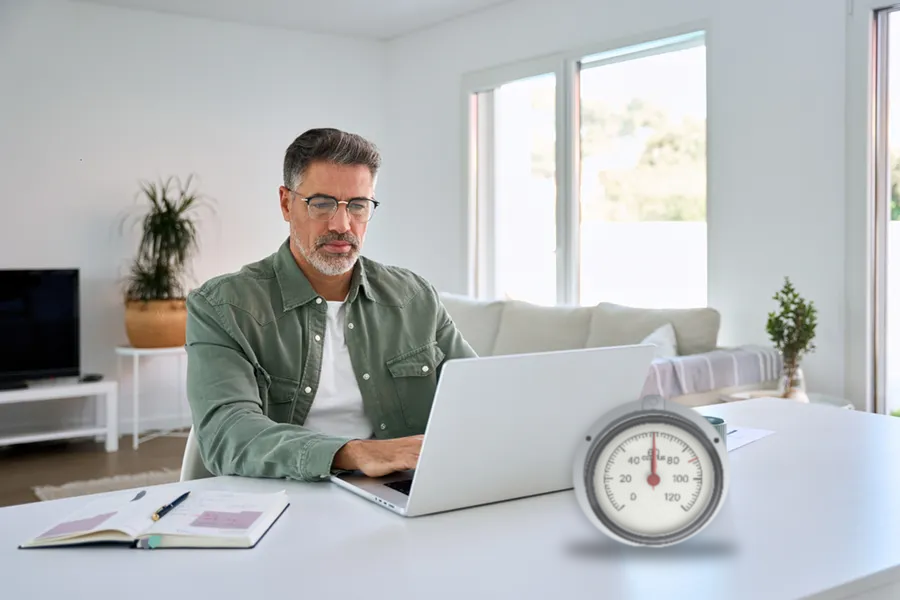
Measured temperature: 60 °C
